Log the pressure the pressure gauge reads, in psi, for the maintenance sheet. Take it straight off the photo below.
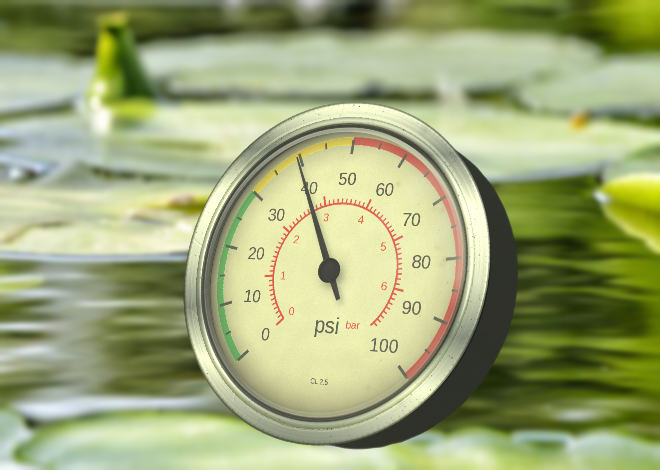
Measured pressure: 40 psi
